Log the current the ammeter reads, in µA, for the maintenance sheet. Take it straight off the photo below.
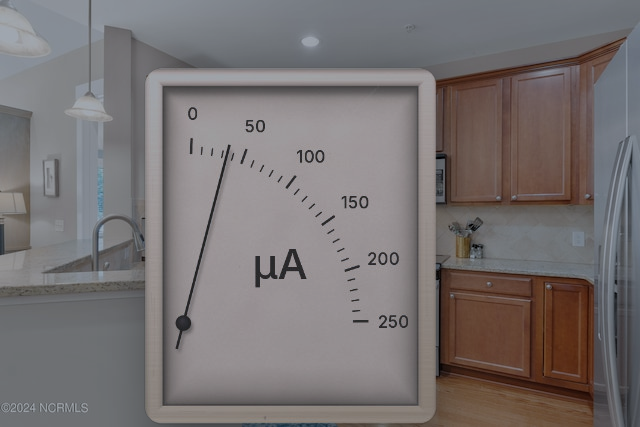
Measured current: 35 µA
